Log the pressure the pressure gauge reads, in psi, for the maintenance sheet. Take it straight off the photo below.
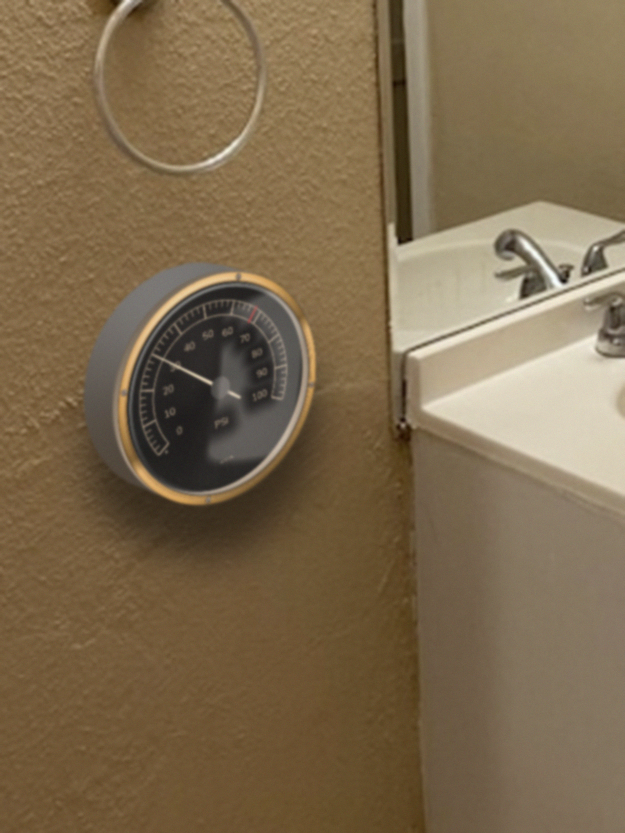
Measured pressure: 30 psi
